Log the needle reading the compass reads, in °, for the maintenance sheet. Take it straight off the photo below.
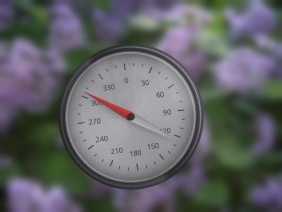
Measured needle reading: 305 °
